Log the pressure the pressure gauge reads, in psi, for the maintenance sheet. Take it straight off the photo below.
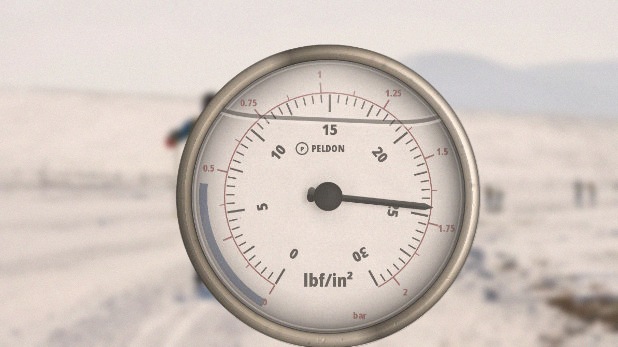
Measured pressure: 24.5 psi
